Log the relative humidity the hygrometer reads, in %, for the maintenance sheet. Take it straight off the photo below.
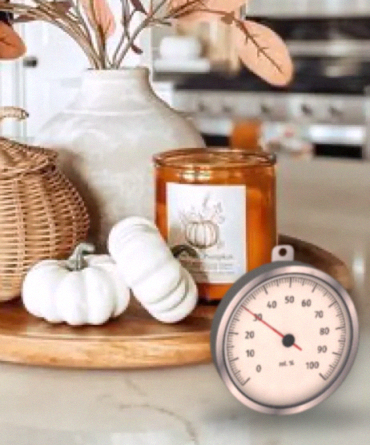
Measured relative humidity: 30 %
